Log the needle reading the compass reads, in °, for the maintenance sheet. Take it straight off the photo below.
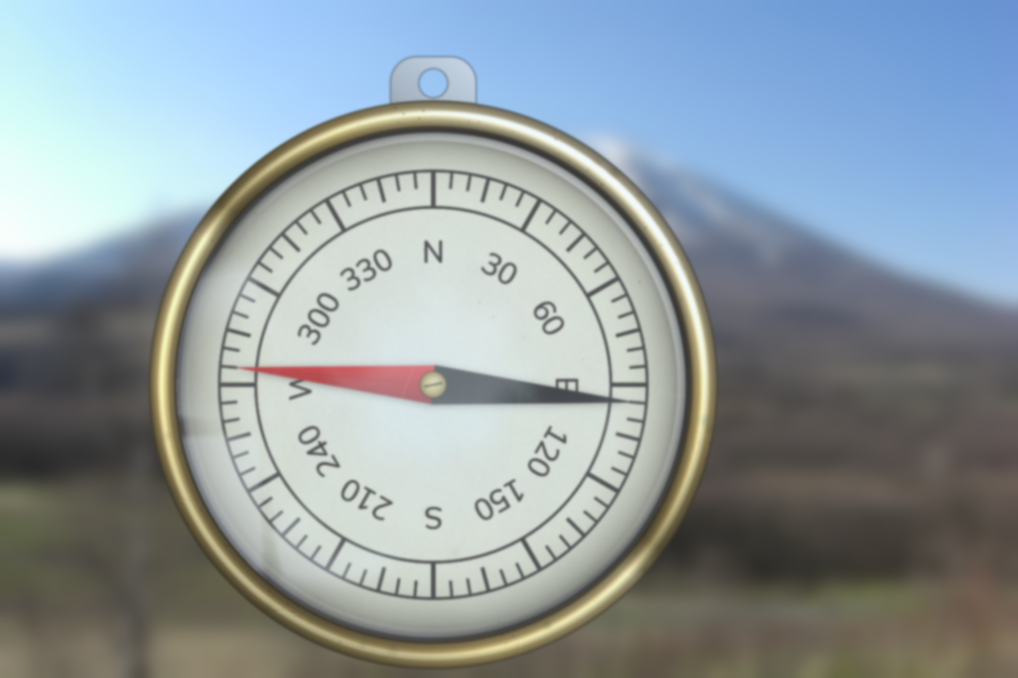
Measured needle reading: 275 °
